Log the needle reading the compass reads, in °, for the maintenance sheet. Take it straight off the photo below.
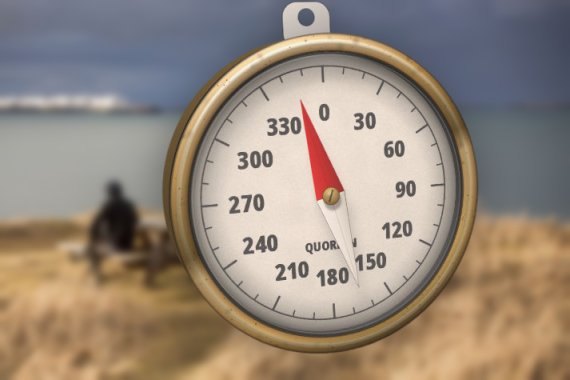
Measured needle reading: 345 °
